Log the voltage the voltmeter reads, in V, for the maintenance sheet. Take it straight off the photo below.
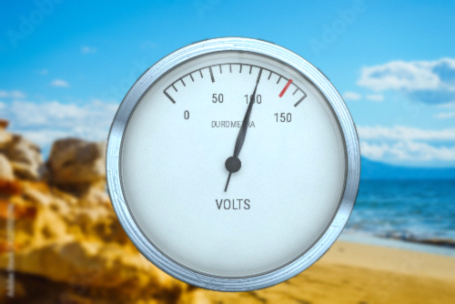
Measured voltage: 100 V
